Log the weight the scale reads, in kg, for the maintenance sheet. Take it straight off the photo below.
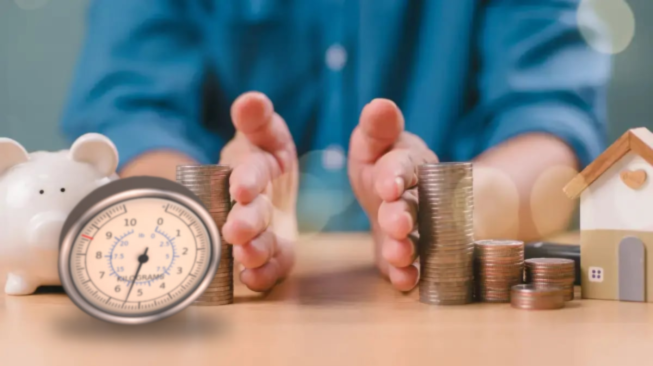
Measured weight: 5.5 kg
